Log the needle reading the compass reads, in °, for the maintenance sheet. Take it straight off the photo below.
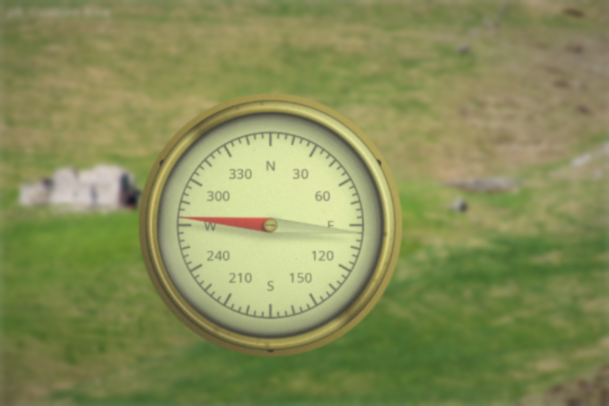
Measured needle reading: 275 °
